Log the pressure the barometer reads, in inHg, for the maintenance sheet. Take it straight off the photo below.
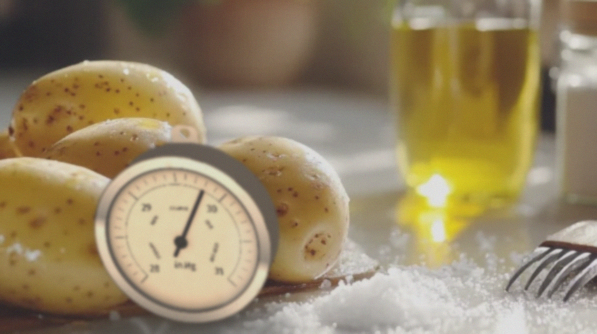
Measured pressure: 29.8 inHg
